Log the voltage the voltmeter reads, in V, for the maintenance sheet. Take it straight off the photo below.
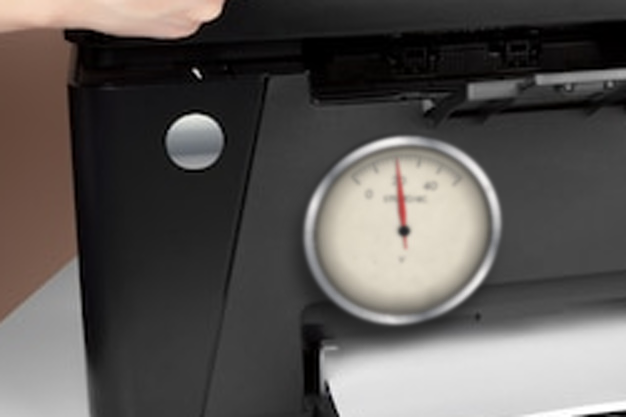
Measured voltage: 20 V
